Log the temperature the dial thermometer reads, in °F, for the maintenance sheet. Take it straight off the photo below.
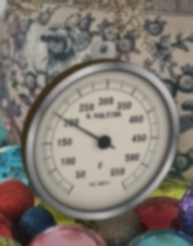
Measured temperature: 200 °F
